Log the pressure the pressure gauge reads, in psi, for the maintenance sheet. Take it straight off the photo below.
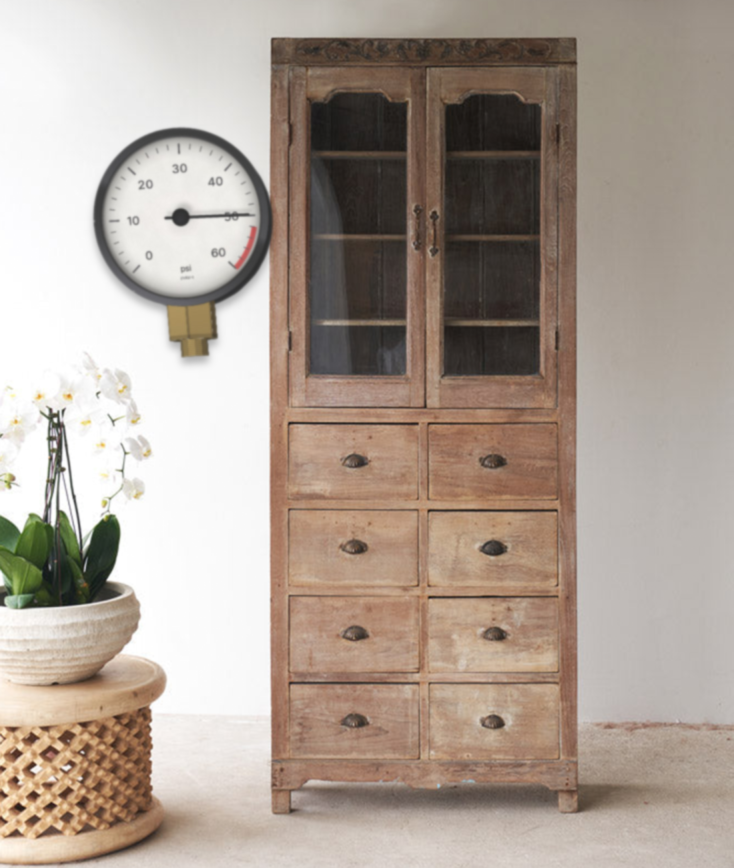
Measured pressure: 50 psi
